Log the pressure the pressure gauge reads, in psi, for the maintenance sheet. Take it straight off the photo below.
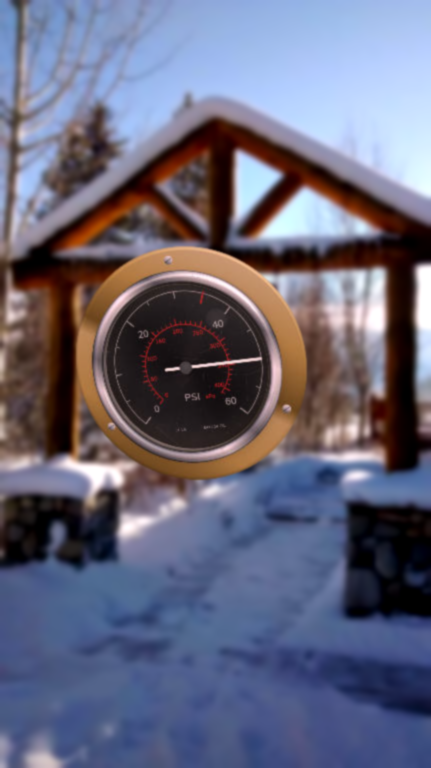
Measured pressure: 50 psi
